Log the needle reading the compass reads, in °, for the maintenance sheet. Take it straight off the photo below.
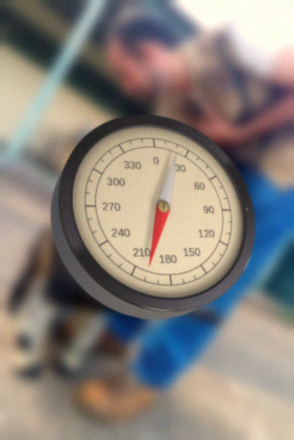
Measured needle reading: 200 °
